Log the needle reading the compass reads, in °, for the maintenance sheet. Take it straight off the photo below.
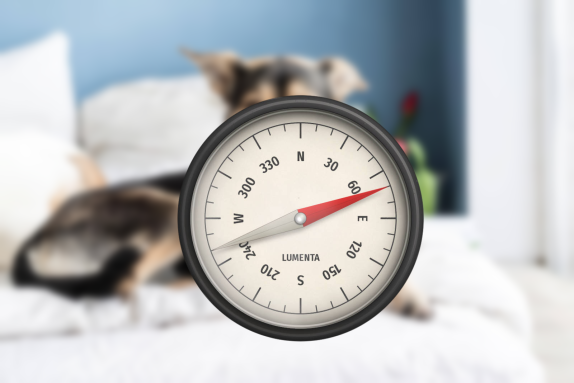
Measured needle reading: 70 °
